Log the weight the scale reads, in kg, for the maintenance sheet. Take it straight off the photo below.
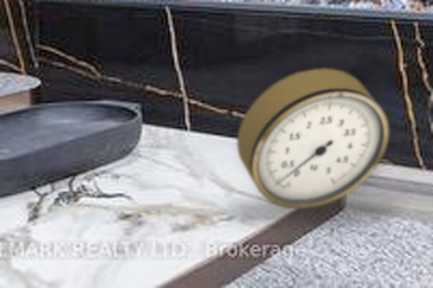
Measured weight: 0.25 kg
